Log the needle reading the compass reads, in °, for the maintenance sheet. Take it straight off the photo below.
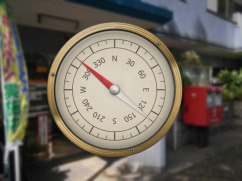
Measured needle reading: 310 °
